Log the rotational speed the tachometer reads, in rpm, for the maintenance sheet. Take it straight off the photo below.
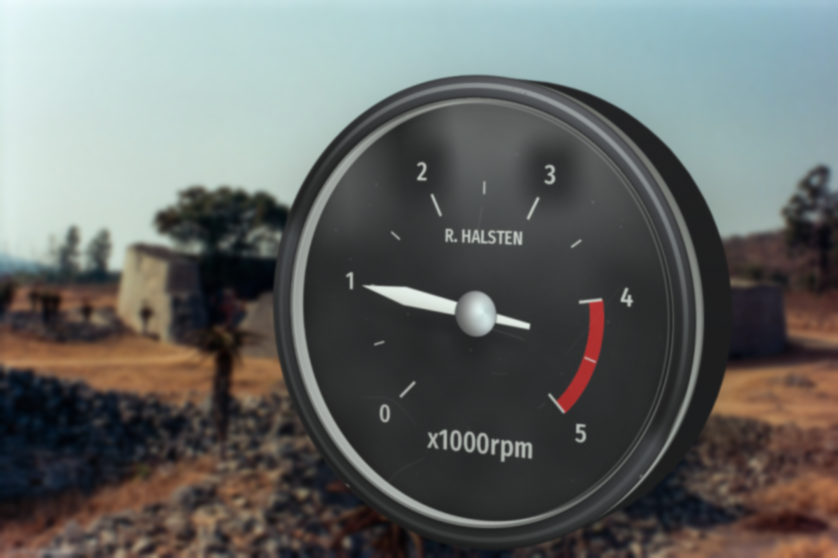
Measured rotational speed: 1000 rpm
